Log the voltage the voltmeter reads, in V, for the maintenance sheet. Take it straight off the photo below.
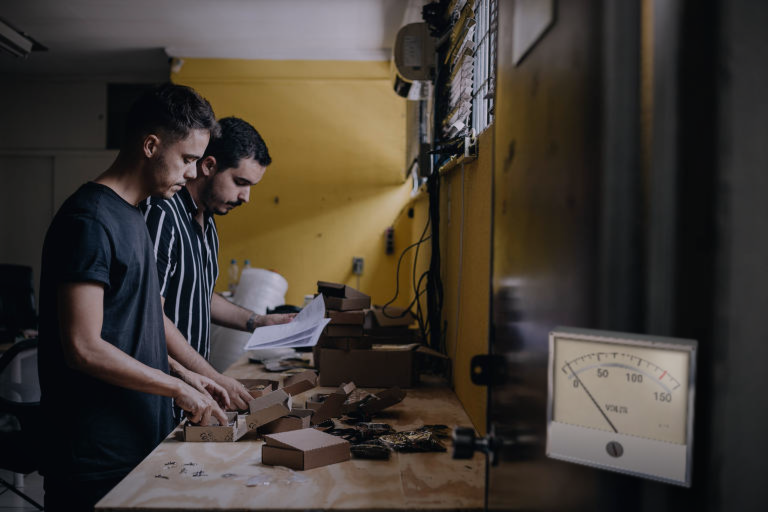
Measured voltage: 10 V
